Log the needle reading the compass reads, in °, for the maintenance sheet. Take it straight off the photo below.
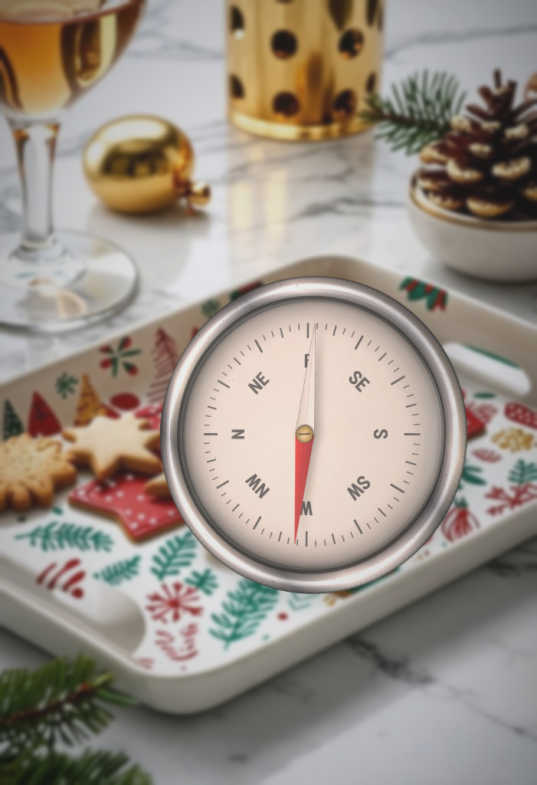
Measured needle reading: 275 °
